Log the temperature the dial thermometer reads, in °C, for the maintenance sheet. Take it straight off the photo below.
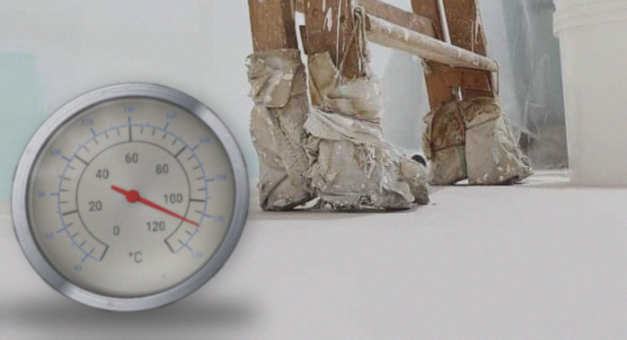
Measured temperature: 108 °C
